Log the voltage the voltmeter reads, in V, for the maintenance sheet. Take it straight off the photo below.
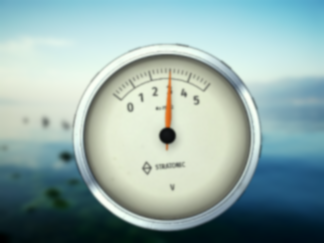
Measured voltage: 3 V
